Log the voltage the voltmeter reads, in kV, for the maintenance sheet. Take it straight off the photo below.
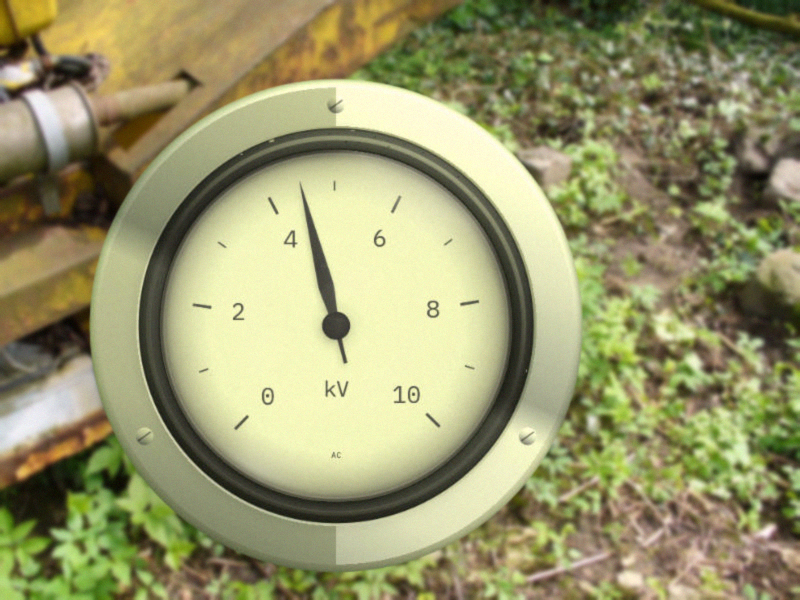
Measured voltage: 4.5 kV
